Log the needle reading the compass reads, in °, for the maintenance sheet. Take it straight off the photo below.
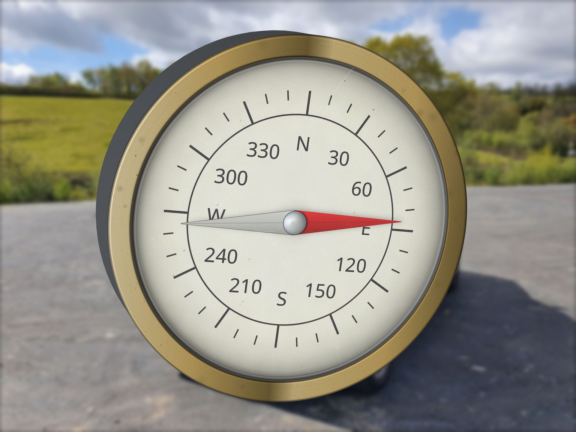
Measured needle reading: 85 °
